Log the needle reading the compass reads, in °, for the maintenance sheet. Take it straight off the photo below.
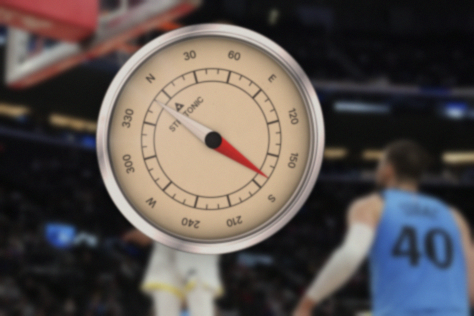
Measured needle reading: 170 °
